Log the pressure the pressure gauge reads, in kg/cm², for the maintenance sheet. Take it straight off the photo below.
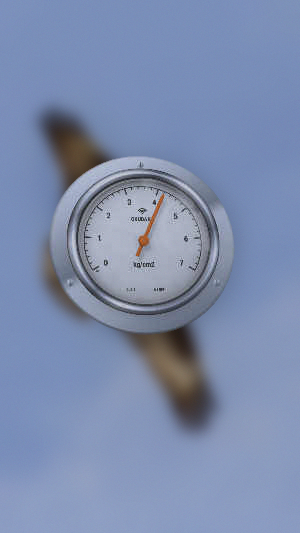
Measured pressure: 4.2 kg/cm²
